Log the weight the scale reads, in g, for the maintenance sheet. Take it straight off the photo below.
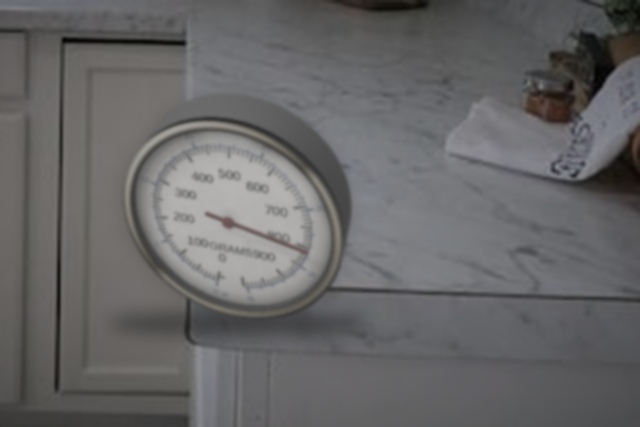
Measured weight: 800 g
